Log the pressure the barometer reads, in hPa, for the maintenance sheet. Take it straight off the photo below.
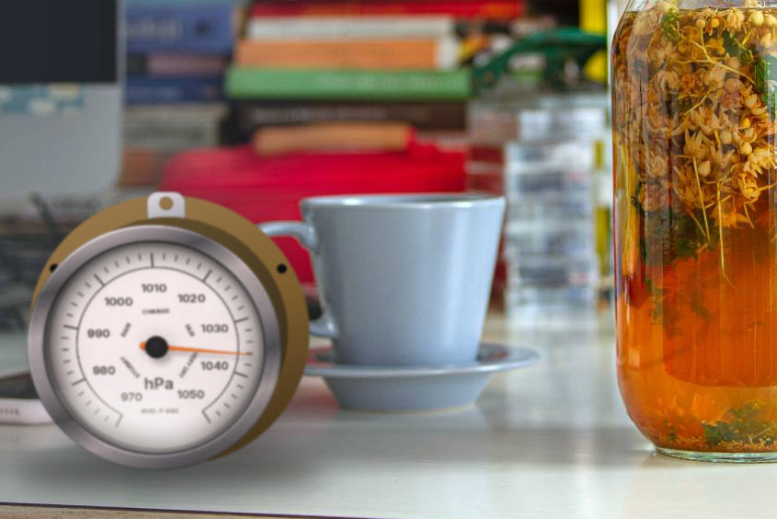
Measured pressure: 1036 hPa
